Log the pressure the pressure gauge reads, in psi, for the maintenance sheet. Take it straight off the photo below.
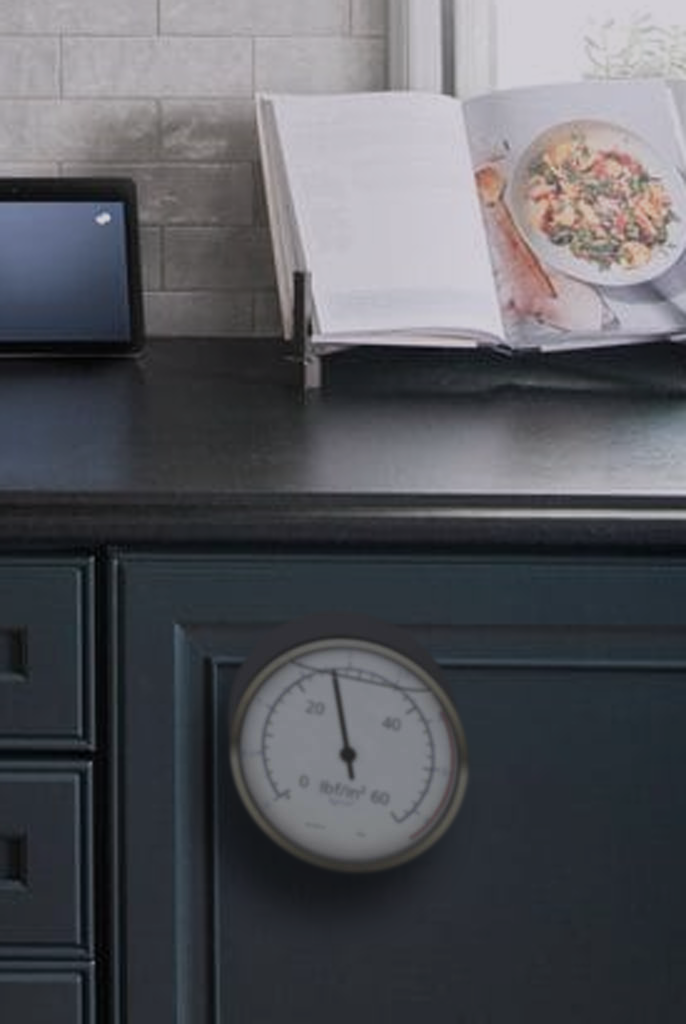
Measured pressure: 26 psi
